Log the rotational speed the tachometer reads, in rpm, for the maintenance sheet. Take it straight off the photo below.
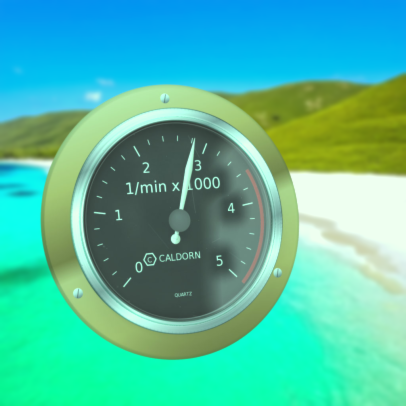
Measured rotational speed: 2800 rpm
